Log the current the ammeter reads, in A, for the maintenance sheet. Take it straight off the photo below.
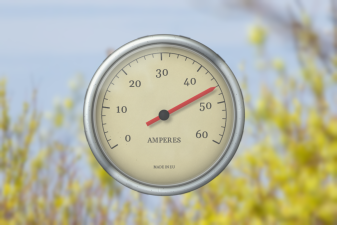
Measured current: 46 A
